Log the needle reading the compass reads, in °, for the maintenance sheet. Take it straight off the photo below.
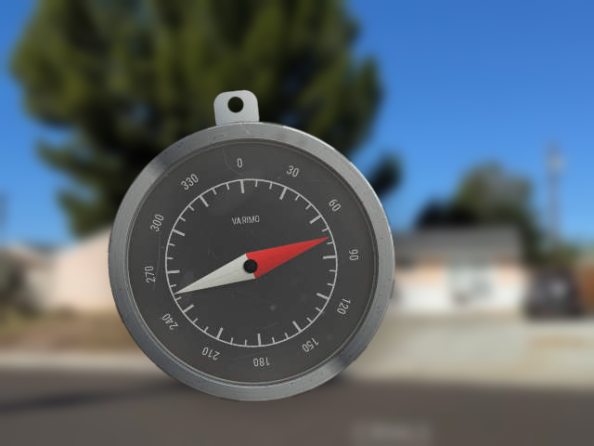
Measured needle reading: 75 °
